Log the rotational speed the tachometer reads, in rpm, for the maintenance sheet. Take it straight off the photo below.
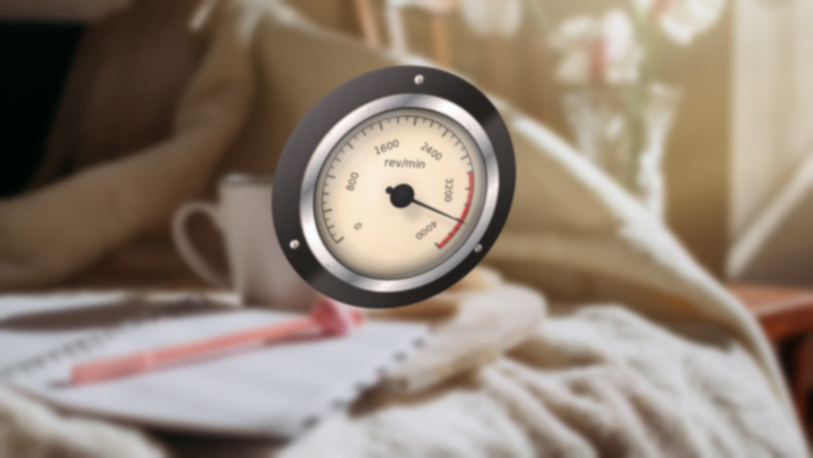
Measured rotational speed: 3600 rpm
